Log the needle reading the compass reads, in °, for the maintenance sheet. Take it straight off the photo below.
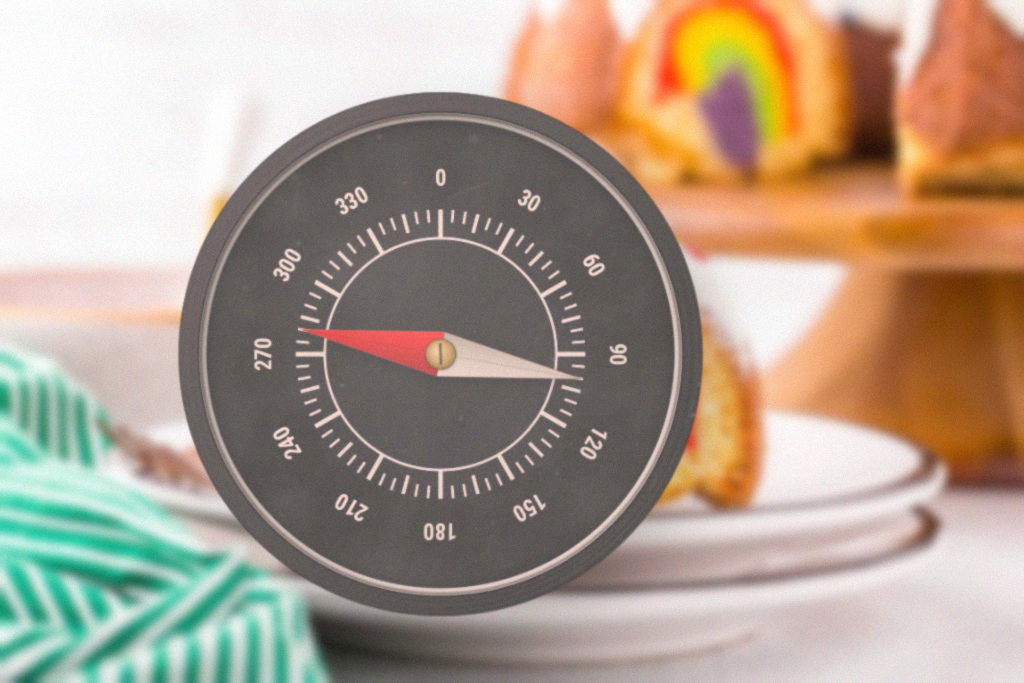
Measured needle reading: 280 °
